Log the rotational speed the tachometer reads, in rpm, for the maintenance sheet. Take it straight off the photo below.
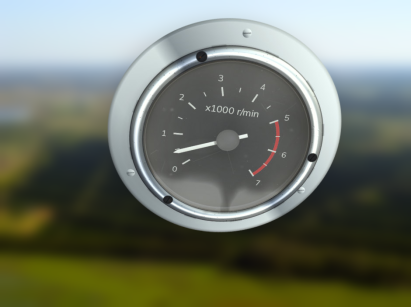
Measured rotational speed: 500 rpm
